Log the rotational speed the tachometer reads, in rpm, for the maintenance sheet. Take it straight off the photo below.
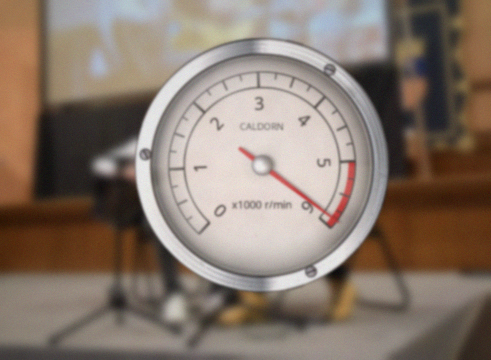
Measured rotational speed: 5875 rpm
